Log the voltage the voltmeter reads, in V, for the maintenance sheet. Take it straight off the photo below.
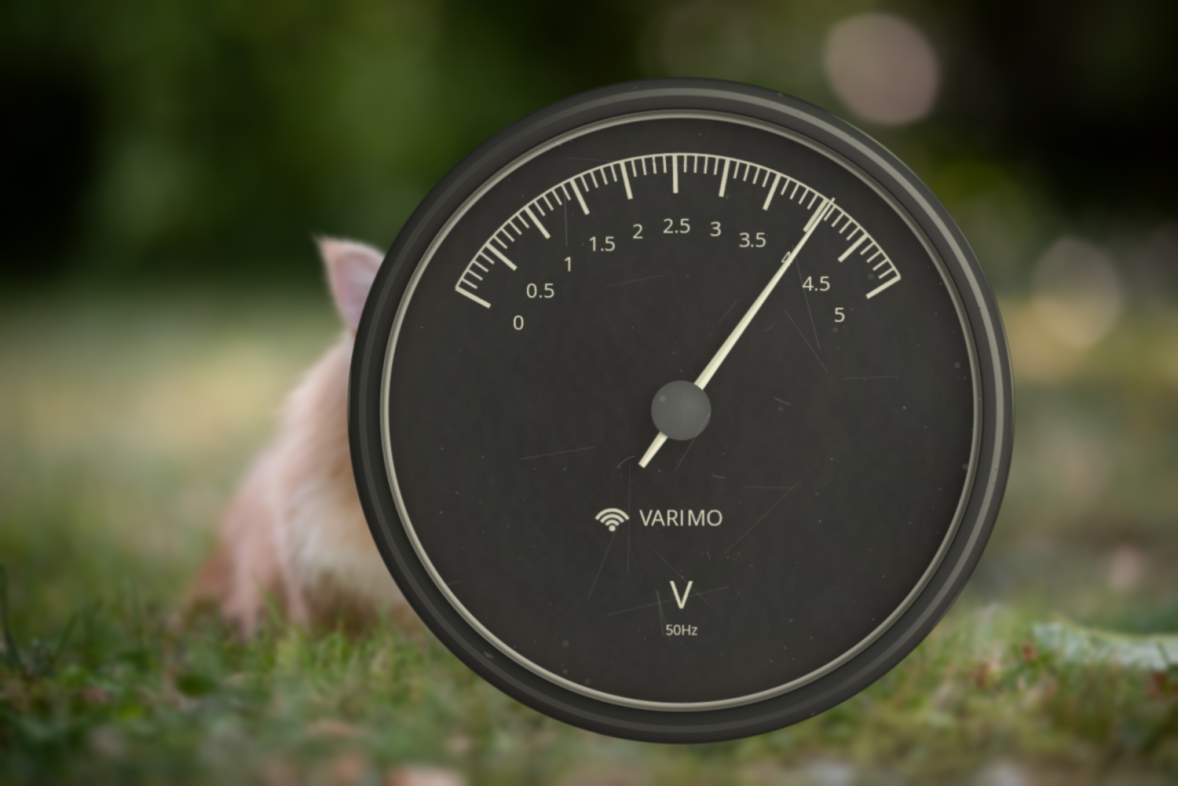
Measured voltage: 4.05 V
